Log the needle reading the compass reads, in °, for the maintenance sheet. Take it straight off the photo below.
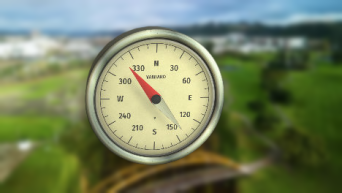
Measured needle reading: 320 °
